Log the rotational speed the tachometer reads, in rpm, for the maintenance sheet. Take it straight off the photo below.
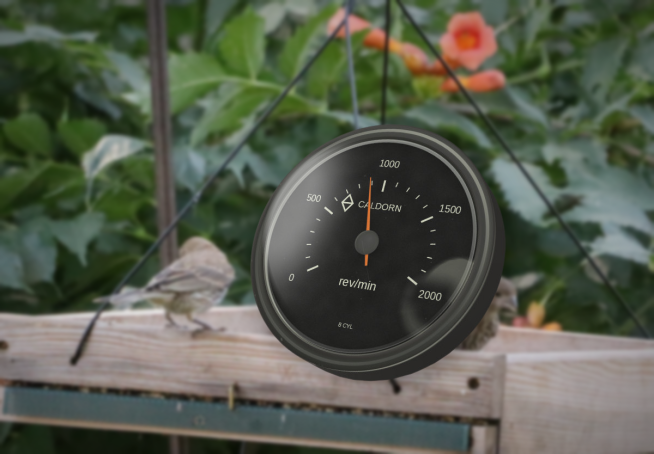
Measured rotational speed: 900 rpm
